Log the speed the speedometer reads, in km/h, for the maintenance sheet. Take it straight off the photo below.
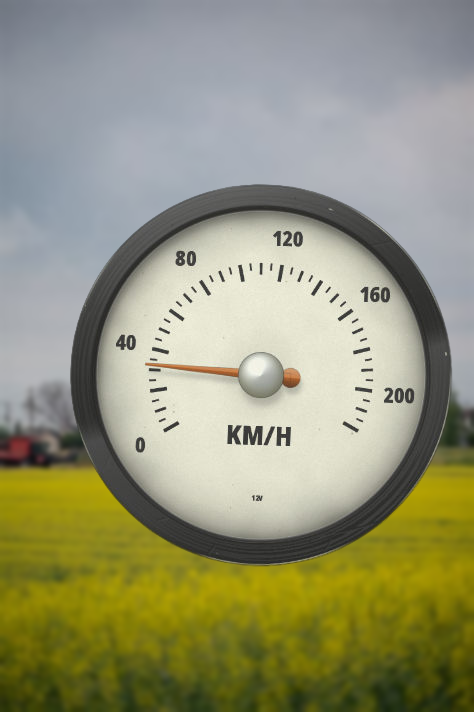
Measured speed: 32.5 km/h
